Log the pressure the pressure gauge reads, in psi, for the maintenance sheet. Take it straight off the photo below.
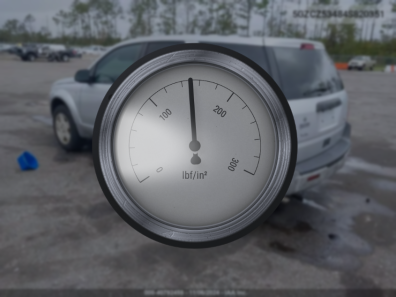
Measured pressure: 150 psi
